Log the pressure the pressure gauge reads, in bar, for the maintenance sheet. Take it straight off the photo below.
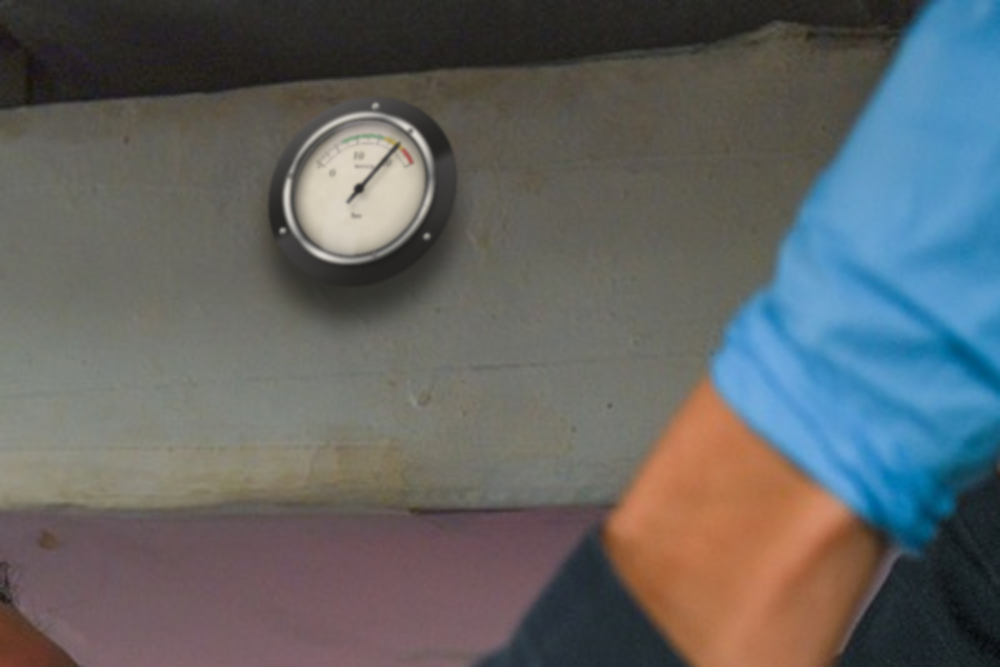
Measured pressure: 20 bar
